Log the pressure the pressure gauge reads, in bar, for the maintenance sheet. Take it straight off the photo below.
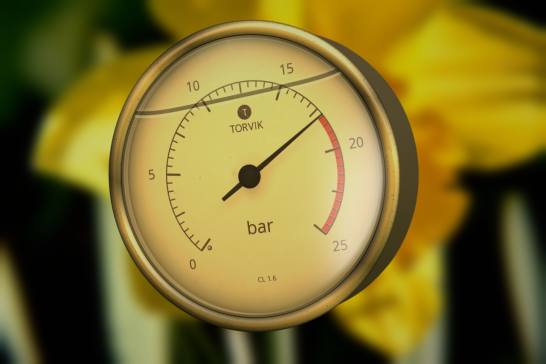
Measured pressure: 18 bar
